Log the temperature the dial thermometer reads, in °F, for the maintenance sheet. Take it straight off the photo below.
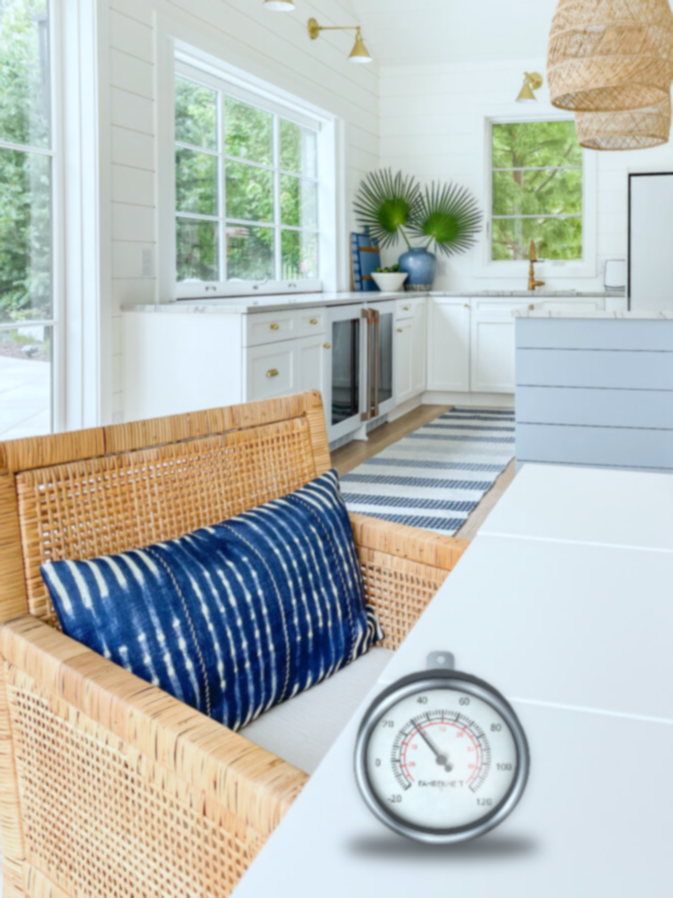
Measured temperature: 30 °F
